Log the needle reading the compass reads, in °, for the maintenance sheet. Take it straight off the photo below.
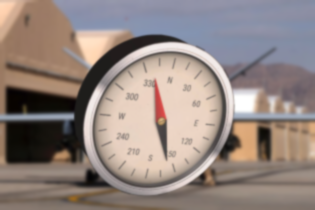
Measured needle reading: 337.5 °
